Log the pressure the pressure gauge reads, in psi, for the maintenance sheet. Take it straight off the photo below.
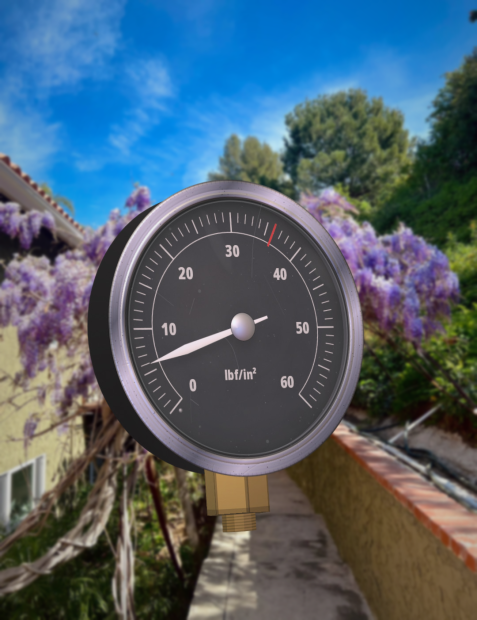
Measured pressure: 6 psi
